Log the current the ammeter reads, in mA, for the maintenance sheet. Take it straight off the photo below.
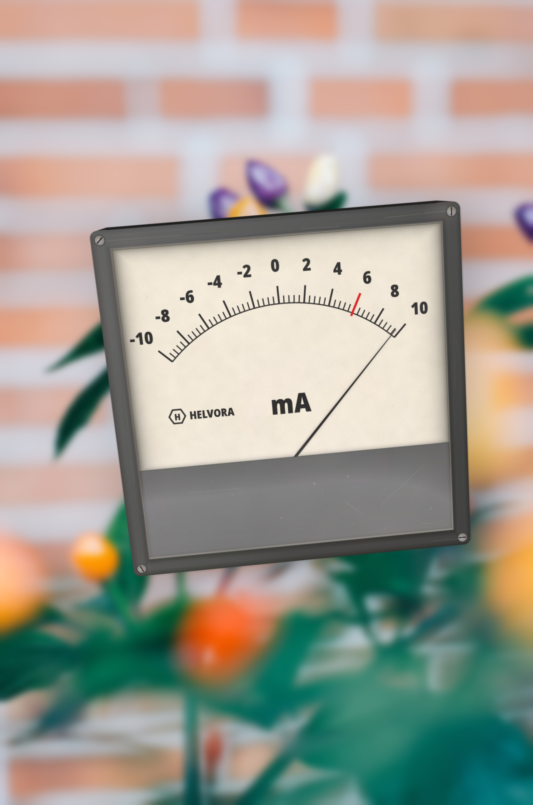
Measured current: 9.6 mA
